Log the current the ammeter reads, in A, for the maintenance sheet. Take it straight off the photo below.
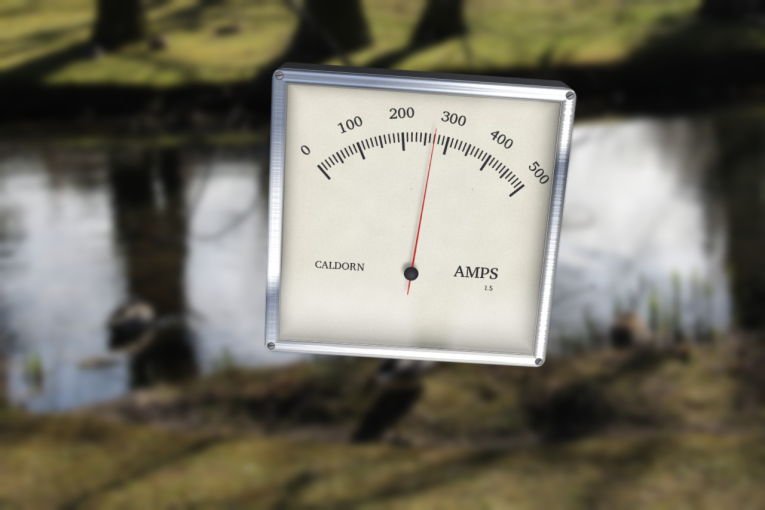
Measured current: 270 A
